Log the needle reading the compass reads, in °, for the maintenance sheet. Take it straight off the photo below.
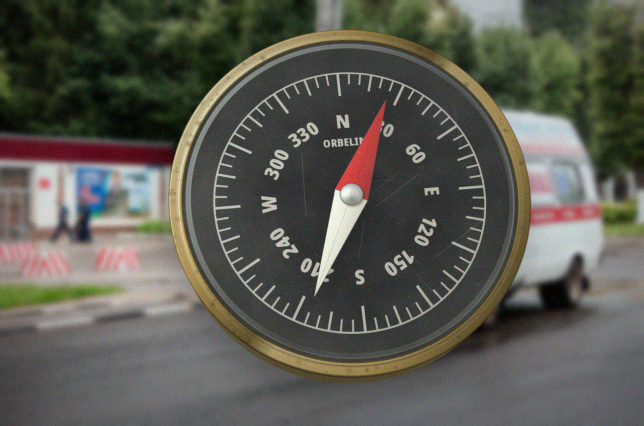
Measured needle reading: 25 °
